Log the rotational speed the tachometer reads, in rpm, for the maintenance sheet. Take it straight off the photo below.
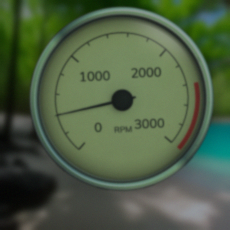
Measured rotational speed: 400 rpm
